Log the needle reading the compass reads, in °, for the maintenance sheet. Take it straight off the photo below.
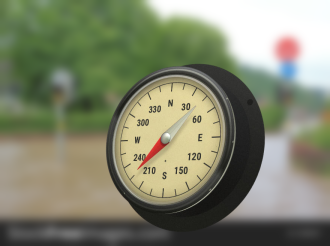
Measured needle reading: 225 °
